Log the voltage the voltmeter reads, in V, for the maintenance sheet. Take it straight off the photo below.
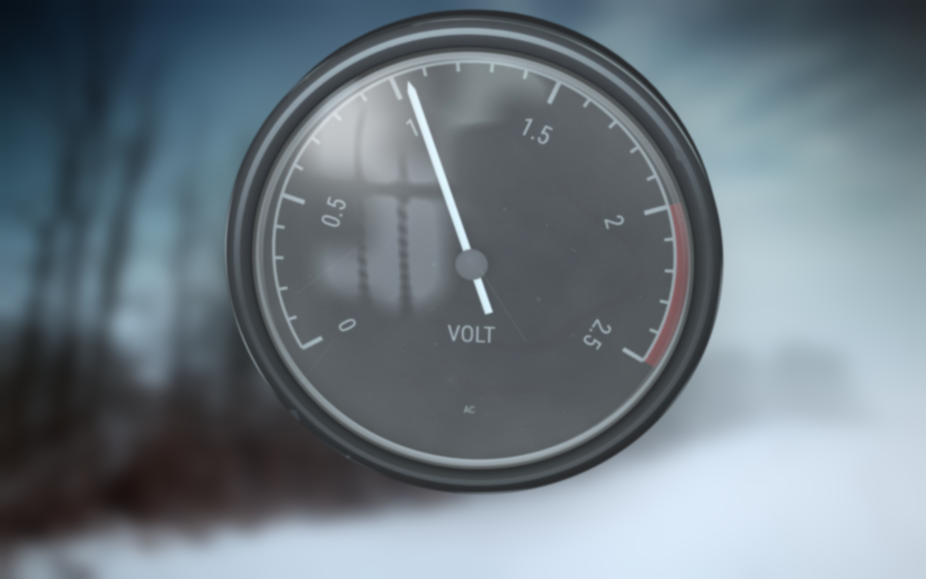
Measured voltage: 1.05 V
